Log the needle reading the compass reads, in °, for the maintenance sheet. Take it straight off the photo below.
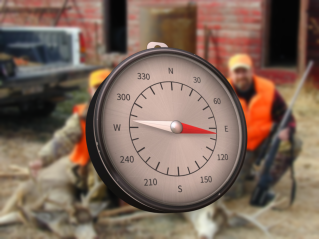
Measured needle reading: 97.5 °
